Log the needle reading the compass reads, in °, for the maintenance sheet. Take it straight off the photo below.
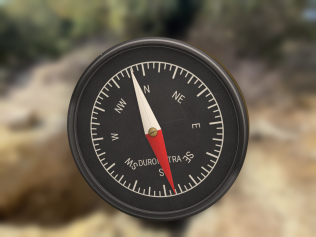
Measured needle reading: 170 °
